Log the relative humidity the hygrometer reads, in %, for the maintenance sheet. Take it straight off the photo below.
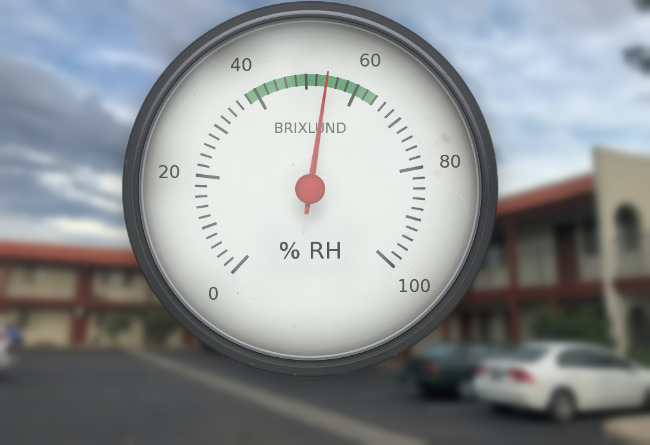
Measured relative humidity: 54 %
